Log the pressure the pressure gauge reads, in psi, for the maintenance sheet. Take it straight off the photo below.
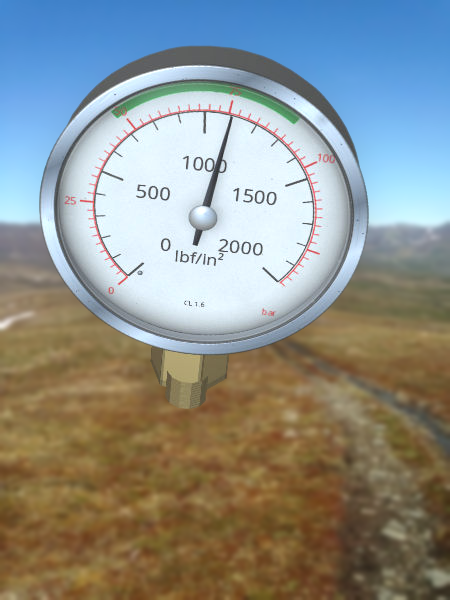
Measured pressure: 1100 psi
